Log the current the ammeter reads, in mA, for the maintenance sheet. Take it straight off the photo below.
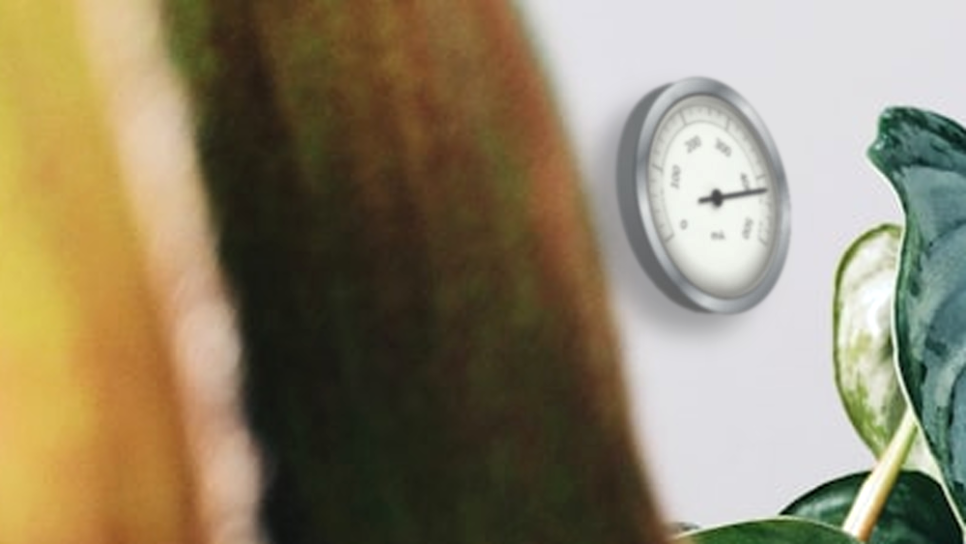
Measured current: 420 mA
